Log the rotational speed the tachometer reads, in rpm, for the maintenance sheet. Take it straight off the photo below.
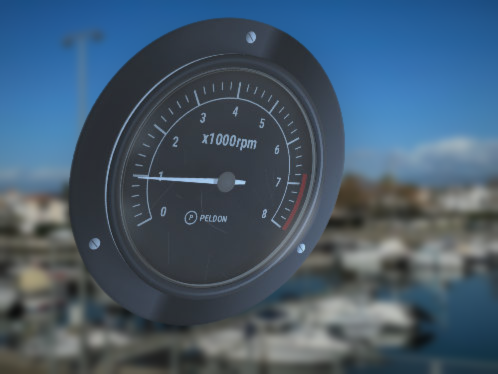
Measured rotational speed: 1000 rpm
